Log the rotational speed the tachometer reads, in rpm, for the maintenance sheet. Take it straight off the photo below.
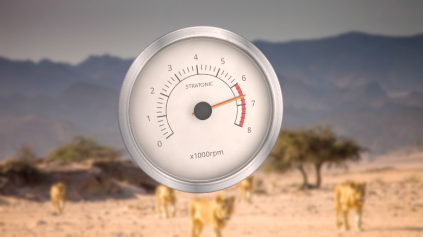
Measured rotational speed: 6600 rpm
